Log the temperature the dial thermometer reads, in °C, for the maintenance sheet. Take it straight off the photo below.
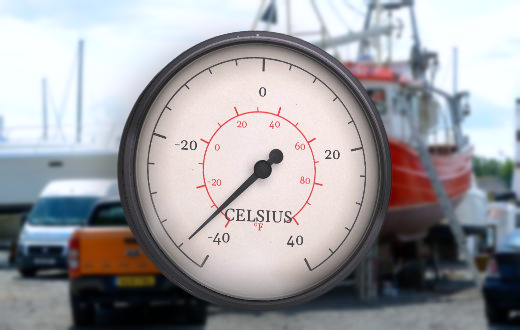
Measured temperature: -36 °C
